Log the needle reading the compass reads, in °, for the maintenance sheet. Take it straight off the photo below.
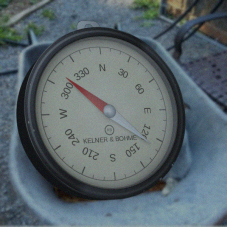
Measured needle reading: 310 °
